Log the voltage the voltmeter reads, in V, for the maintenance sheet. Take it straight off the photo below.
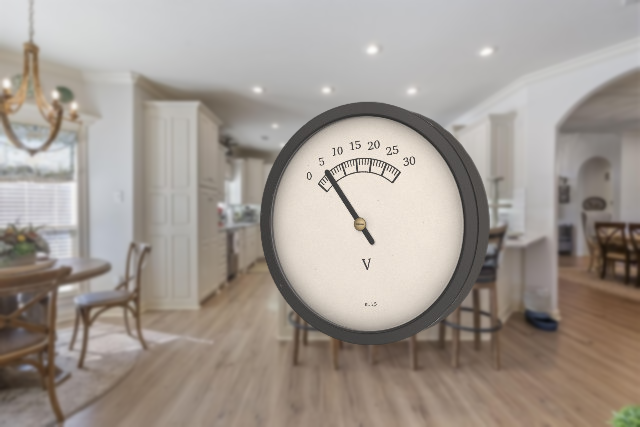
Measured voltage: 5 V
